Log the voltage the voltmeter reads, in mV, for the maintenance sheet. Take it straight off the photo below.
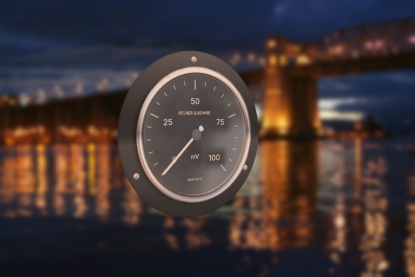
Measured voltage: 0 mV
